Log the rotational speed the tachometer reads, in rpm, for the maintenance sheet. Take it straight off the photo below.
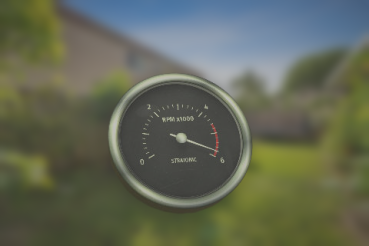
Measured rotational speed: 5800 rpm
